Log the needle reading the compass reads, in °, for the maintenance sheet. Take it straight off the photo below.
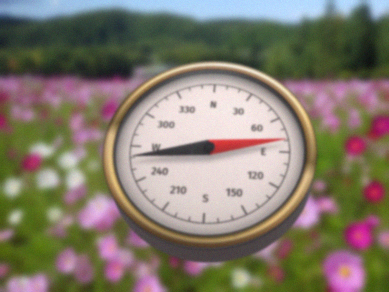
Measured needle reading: 80 °
